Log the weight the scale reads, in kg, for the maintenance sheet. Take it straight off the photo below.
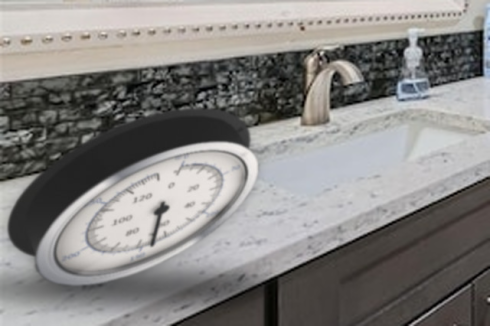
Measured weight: 65 kg
